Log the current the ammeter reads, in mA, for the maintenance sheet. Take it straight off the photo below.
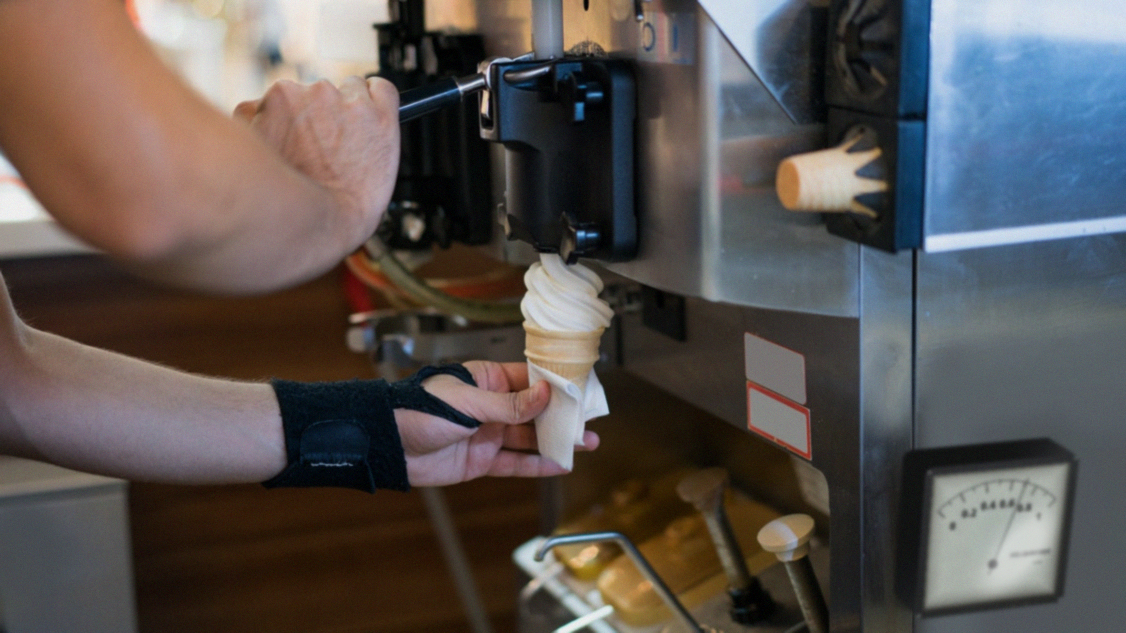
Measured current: 0.7 mA
